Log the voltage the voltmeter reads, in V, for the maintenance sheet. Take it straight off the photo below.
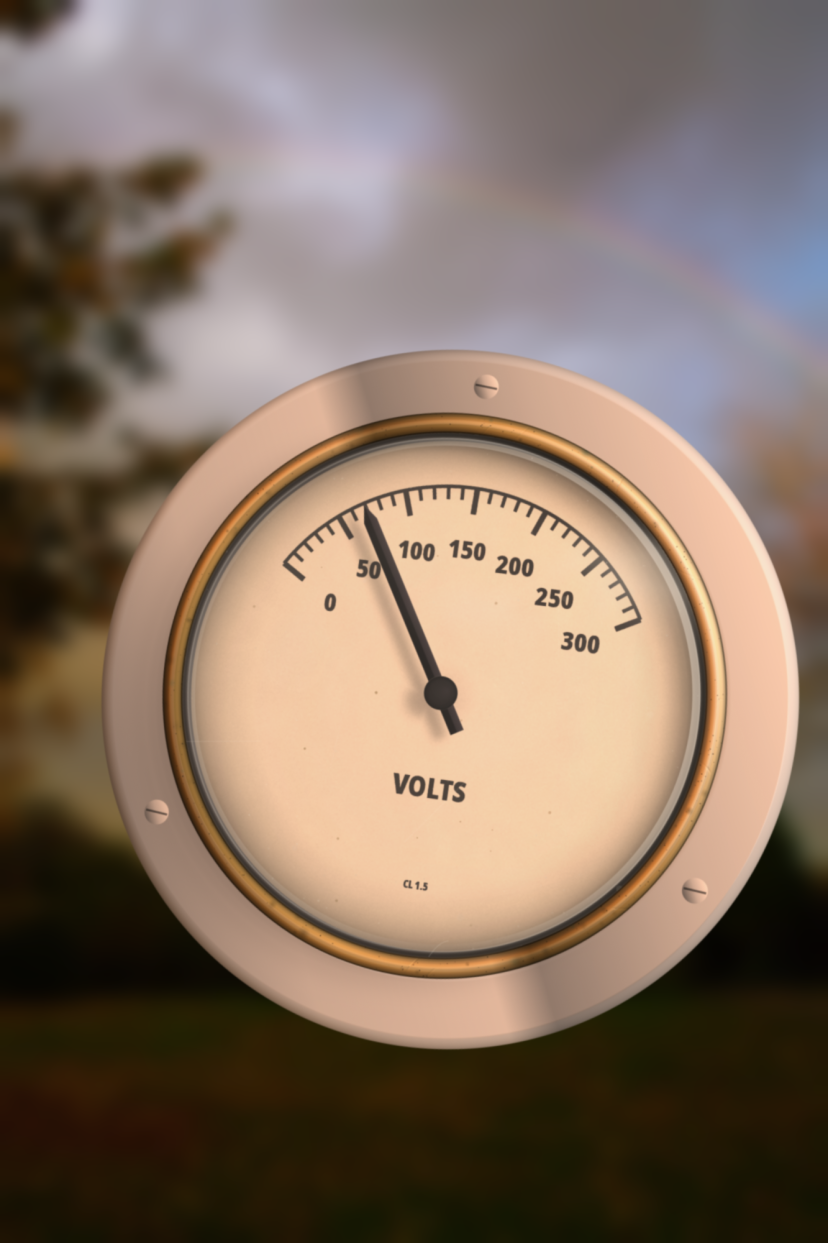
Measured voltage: 70 V
